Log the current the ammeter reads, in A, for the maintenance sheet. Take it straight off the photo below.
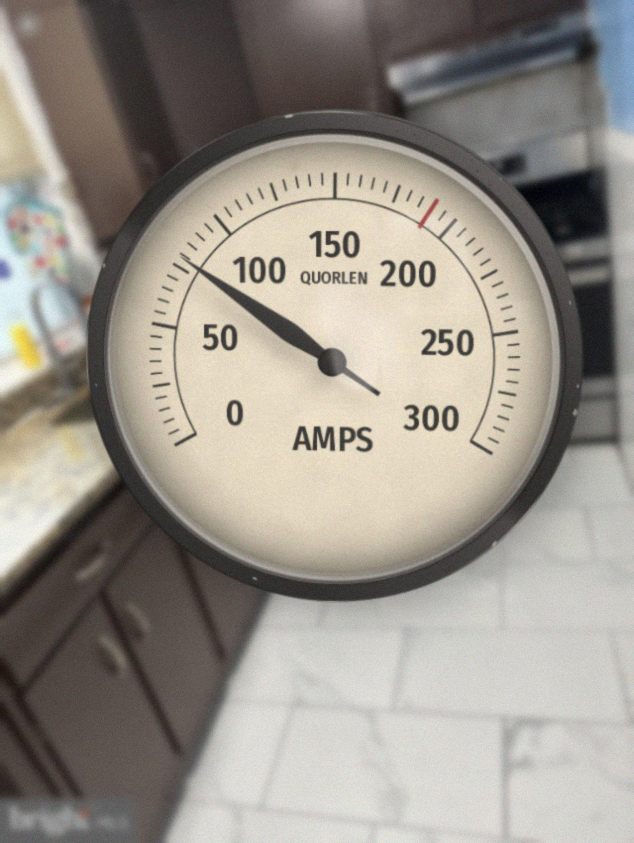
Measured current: 80 A
